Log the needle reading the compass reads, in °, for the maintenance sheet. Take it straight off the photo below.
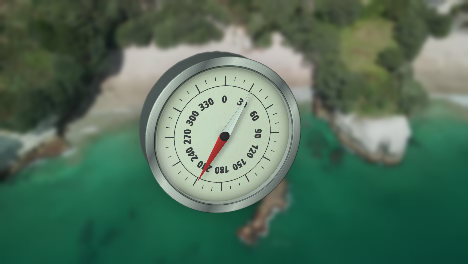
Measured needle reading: 210 °
